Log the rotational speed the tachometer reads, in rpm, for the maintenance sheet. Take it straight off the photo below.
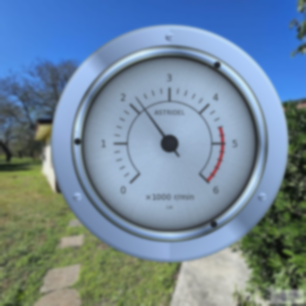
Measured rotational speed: 2200 rpm
